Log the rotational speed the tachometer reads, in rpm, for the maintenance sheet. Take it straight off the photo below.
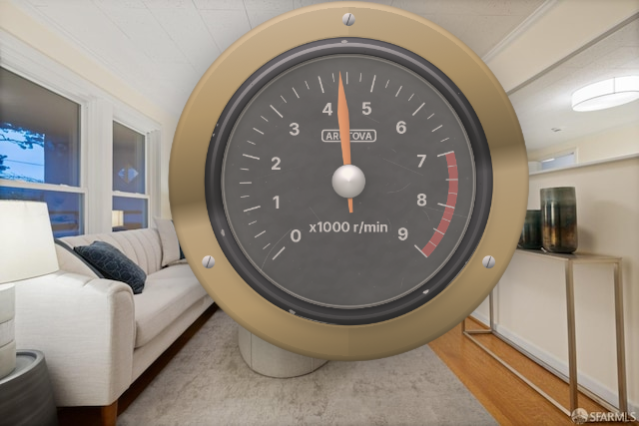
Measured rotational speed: 4375 rpm
